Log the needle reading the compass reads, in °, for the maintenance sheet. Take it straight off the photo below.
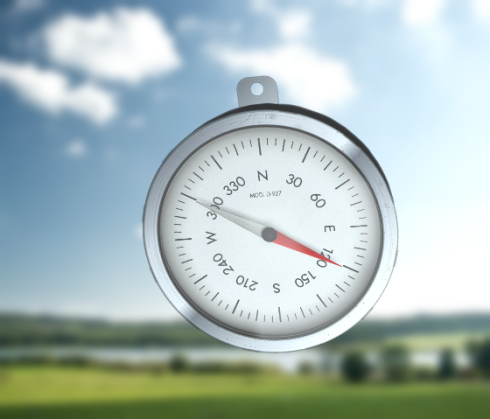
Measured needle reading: 120 °
